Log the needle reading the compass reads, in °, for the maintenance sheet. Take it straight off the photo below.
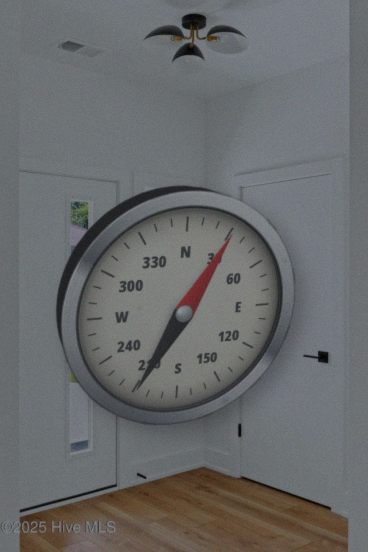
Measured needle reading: 30 °
